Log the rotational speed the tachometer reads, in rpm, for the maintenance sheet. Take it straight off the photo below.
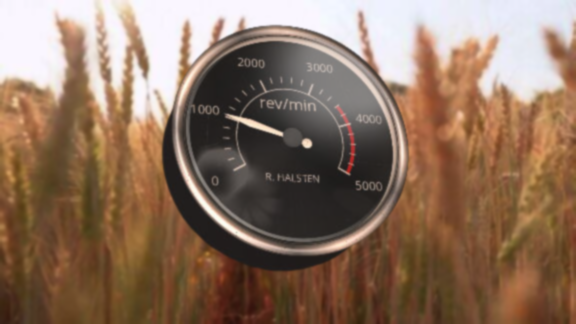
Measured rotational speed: 1000 rpm
